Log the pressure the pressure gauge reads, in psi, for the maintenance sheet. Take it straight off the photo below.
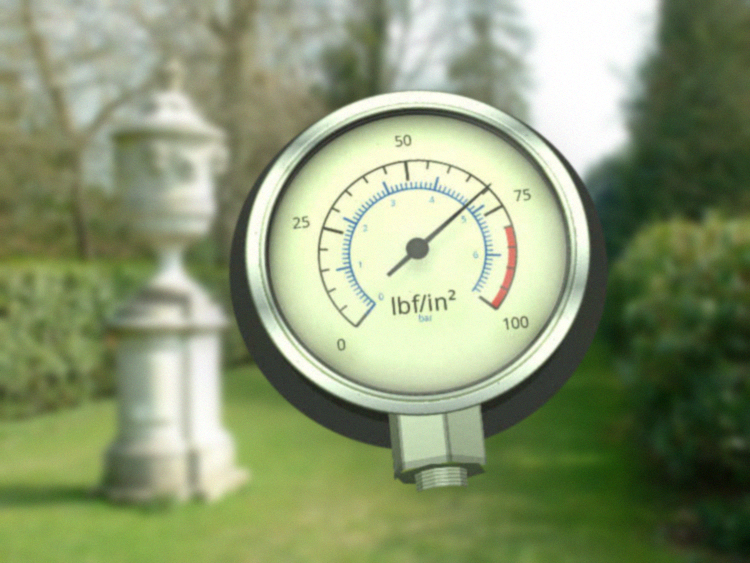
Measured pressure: 70 psi
